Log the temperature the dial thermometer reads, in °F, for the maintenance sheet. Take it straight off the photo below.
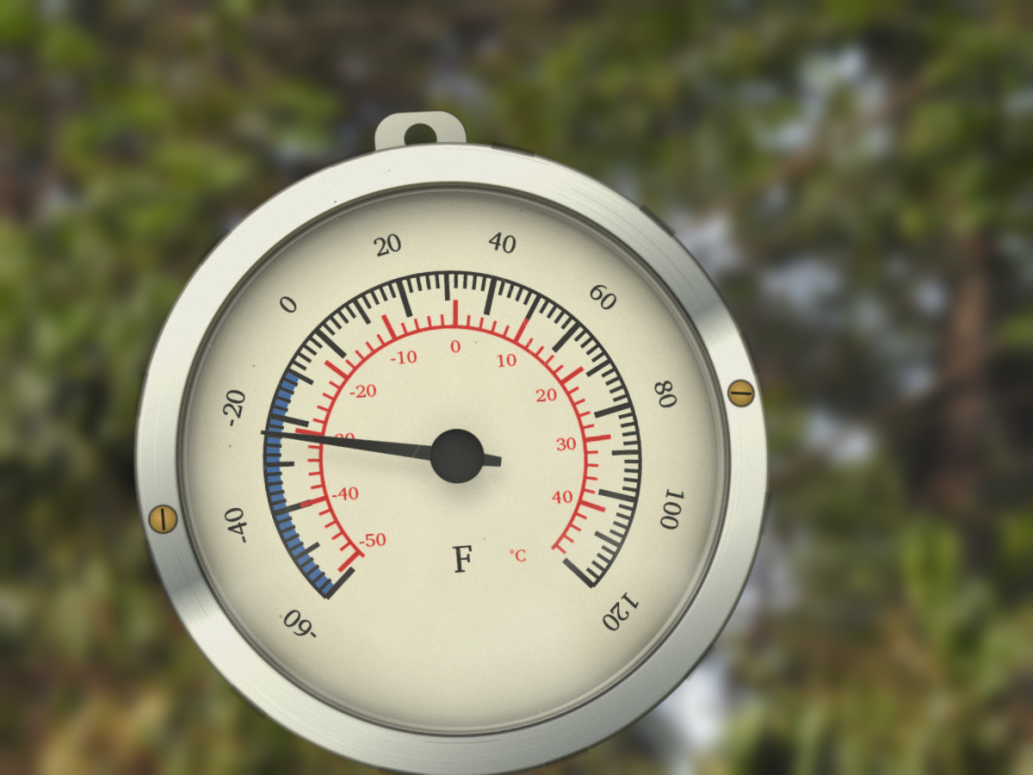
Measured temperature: -24 °F
